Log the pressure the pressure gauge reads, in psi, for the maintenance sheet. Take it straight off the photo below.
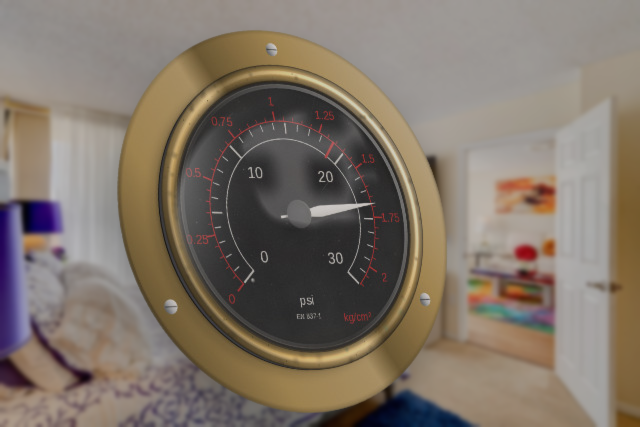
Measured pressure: 24 psi
